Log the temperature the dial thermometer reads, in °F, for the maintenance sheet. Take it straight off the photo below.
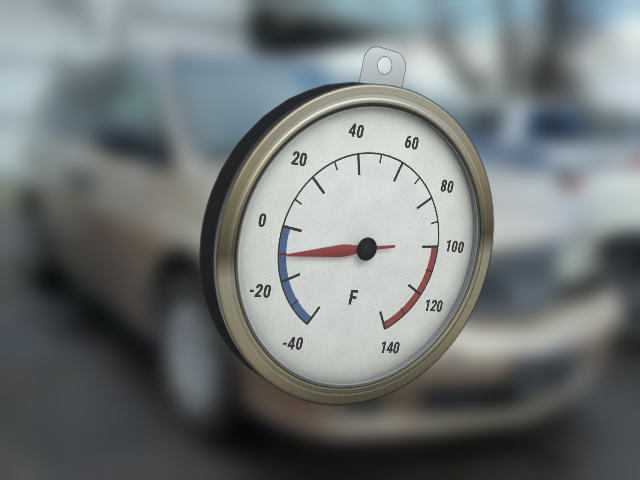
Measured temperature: -10 °F
